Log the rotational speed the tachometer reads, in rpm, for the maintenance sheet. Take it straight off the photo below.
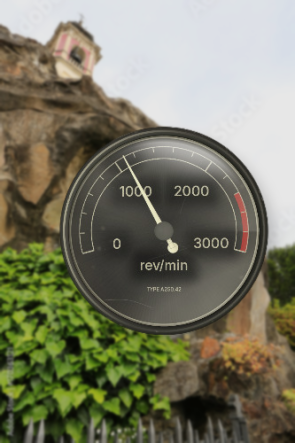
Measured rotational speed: 1100 rpm
